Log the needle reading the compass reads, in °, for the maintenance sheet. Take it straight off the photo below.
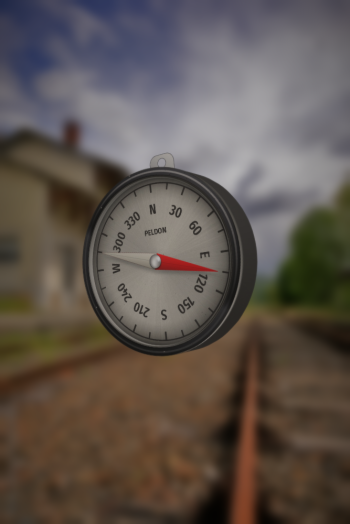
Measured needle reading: 105 °
